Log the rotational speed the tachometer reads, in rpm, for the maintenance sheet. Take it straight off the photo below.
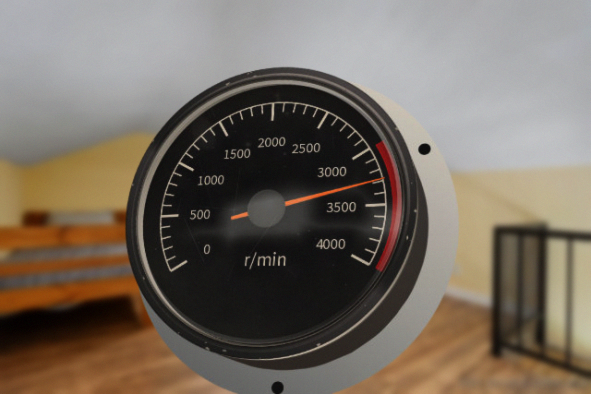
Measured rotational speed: 3300 rpm
